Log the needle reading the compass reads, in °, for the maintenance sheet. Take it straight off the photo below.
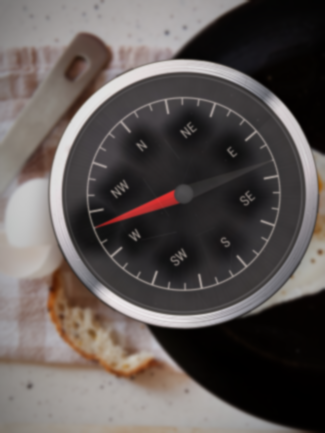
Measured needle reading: 290 °
